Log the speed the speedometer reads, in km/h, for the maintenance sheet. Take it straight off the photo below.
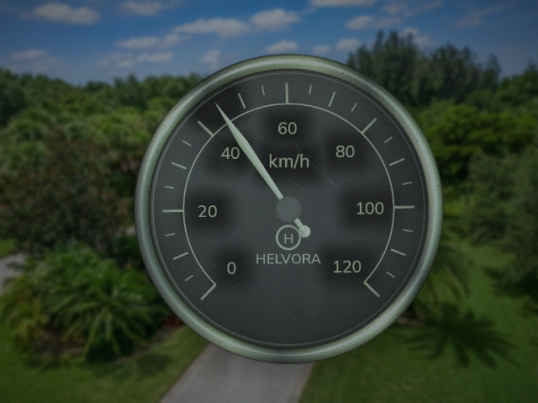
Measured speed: 45 km/h
